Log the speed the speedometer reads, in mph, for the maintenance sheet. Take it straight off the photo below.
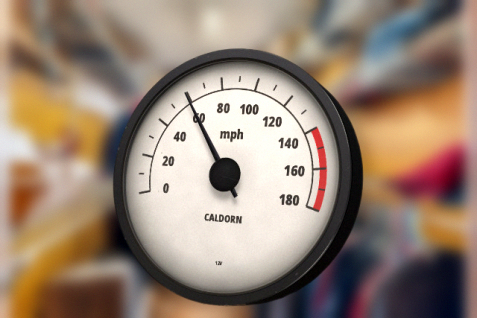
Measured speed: 60 mph
